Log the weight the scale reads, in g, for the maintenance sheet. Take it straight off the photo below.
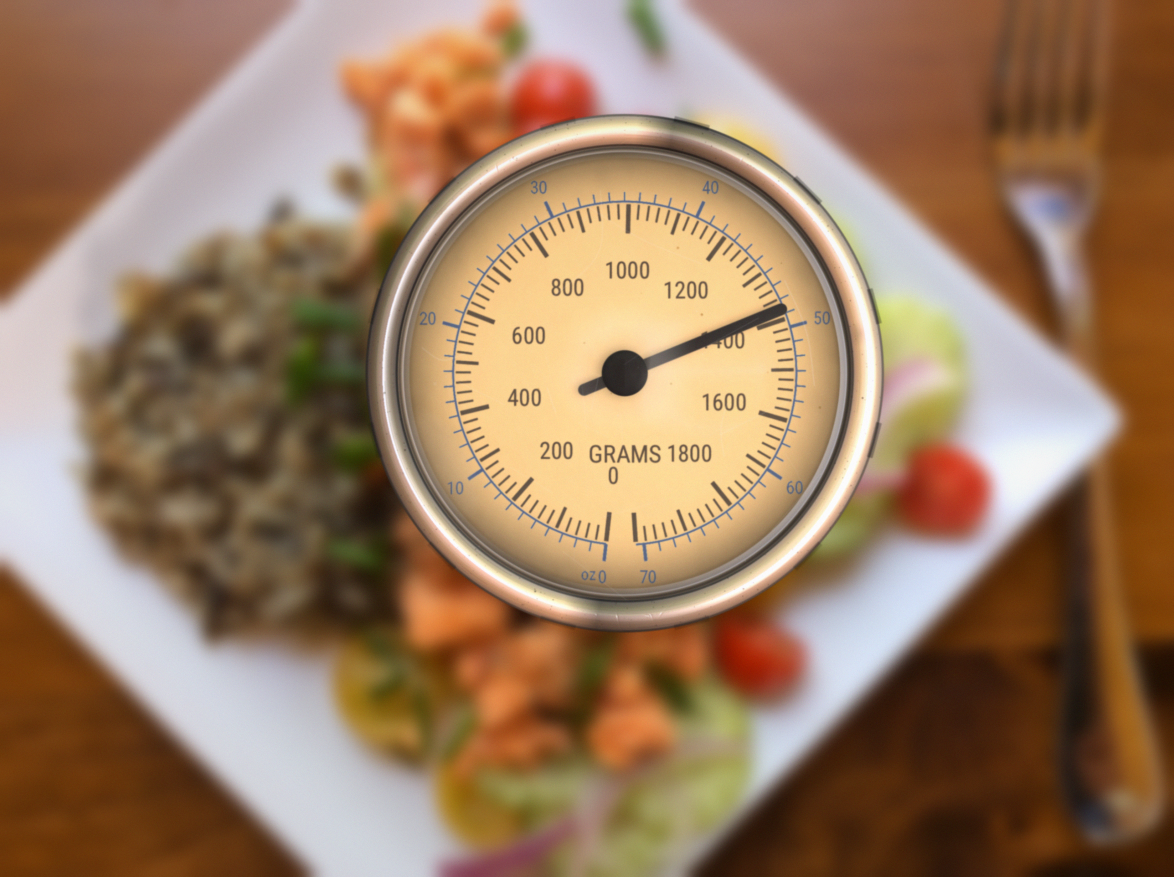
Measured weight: 1380 g
